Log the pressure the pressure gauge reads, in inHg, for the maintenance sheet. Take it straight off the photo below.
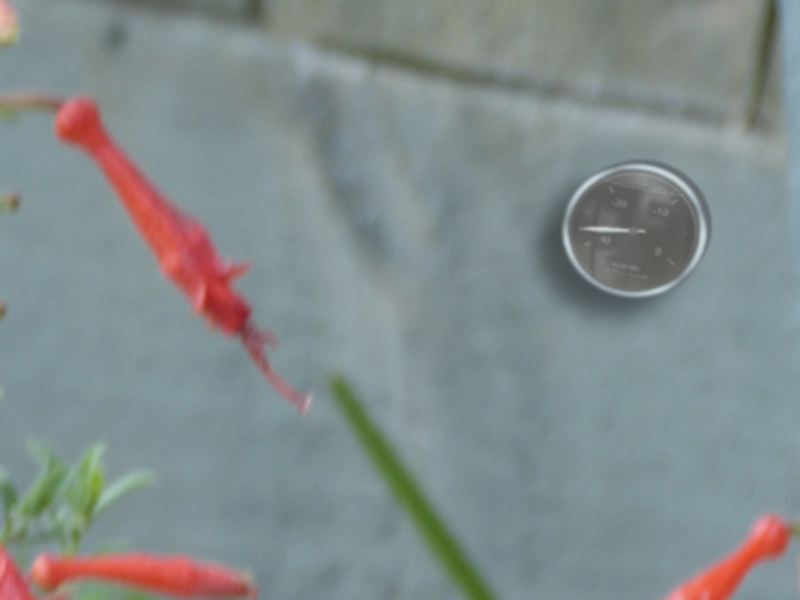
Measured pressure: -27.5 inHg
